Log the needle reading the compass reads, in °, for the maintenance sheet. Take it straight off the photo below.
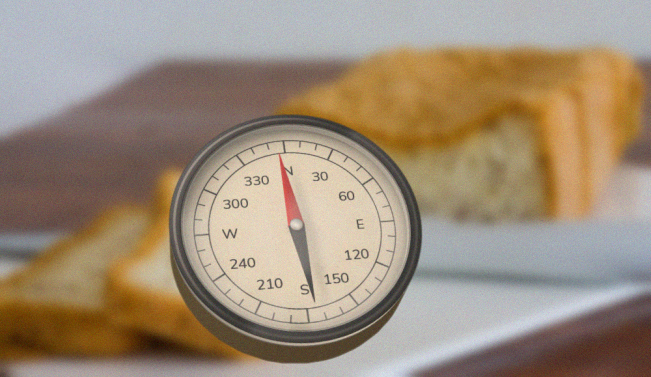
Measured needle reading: 355 °
